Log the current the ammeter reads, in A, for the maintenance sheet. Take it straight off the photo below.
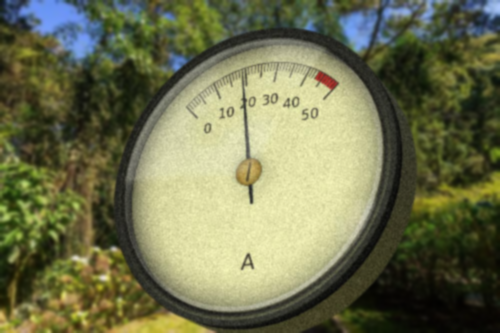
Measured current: 20 A
